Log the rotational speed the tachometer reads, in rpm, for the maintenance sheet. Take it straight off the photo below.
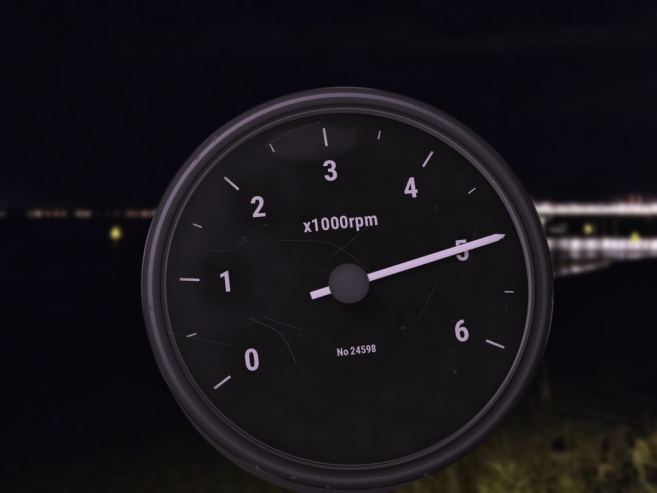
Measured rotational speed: 5000 rpm
